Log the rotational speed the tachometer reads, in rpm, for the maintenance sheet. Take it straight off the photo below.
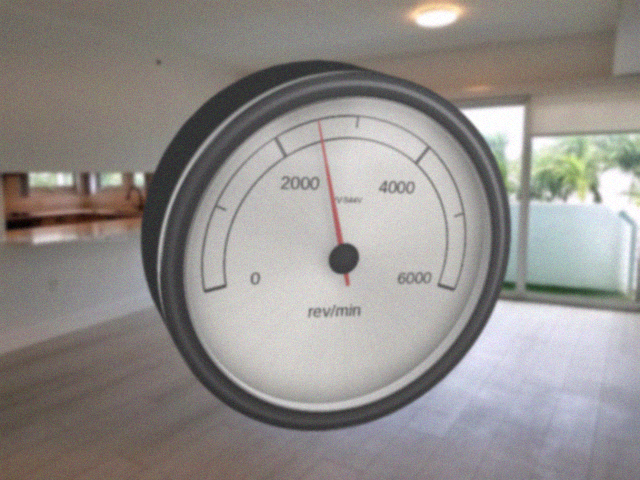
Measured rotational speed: 2500 rpm
